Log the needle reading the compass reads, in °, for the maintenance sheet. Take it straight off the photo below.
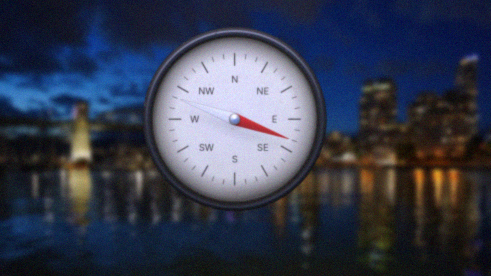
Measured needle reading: 110 °
